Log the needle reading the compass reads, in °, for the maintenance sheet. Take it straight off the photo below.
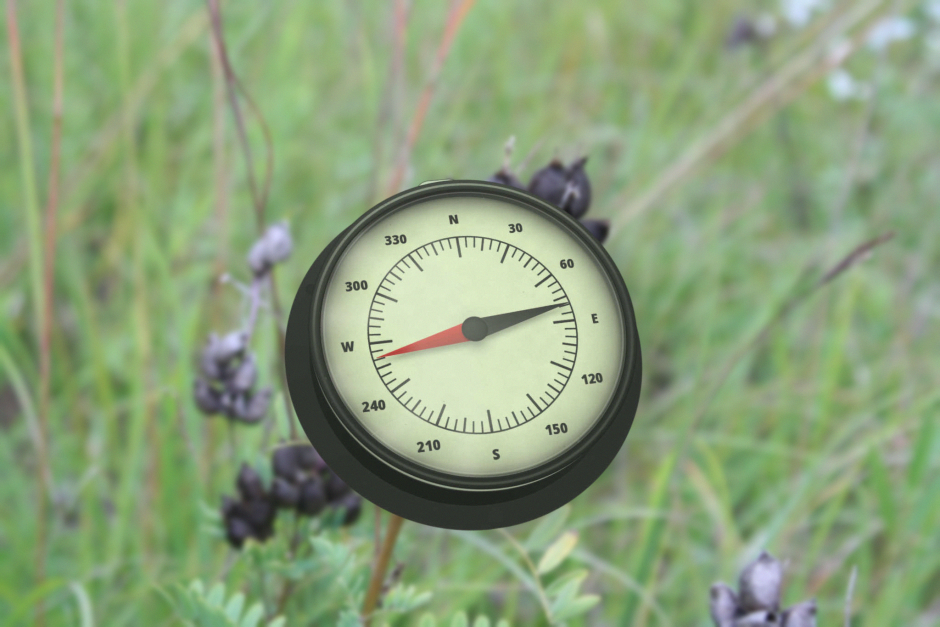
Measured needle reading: 260 °
